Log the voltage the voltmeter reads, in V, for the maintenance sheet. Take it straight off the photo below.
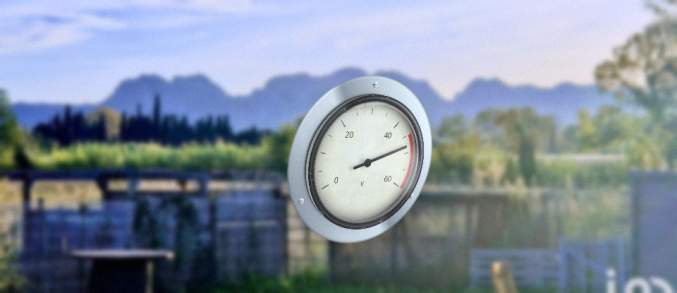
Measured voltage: 47.5 V
